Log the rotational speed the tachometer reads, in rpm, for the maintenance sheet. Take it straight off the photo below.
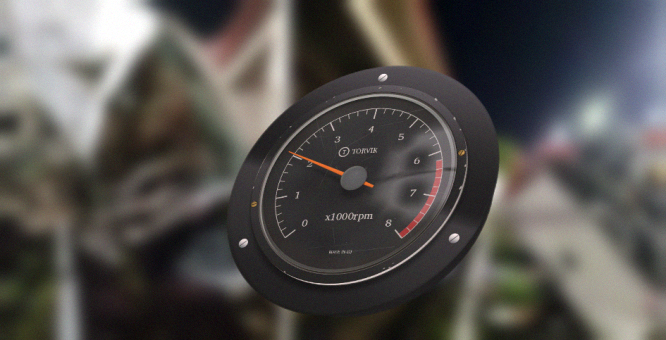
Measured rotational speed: 2000 rpm
